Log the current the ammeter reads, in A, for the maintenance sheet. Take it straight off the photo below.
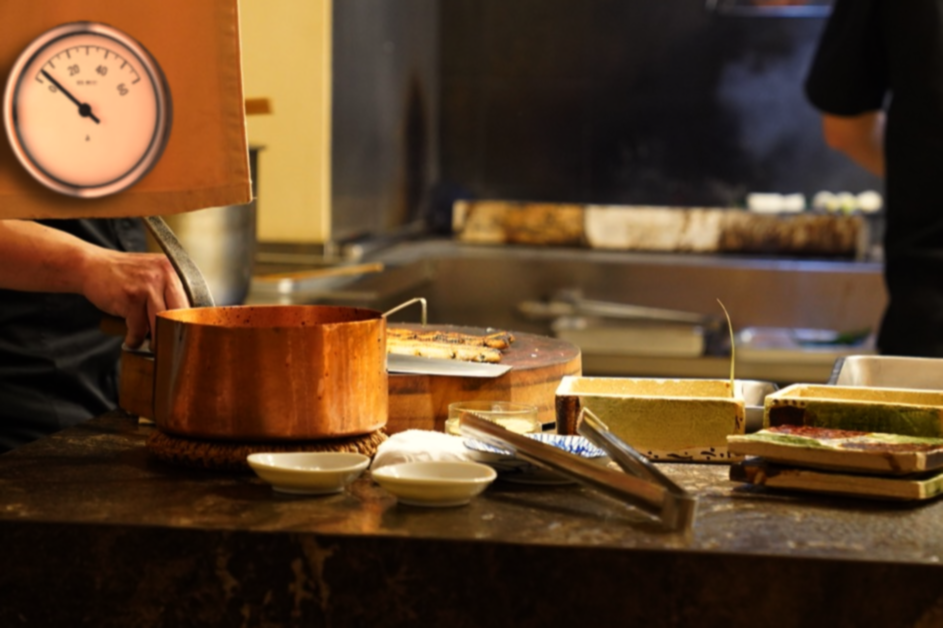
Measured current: 5 A
